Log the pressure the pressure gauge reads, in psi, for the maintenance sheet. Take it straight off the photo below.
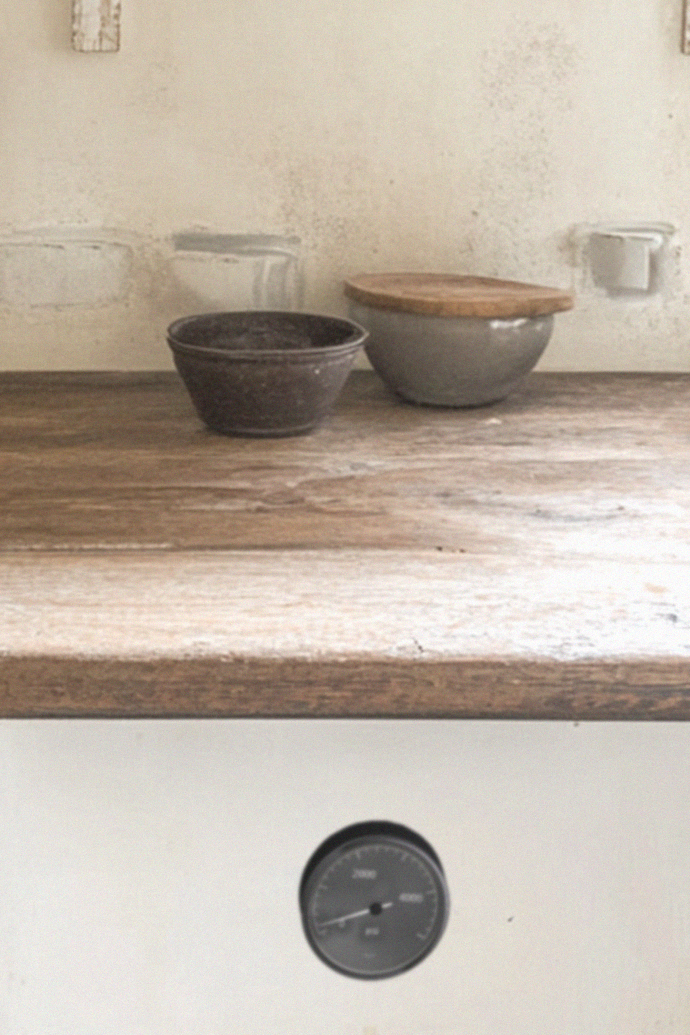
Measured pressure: 200 psi
